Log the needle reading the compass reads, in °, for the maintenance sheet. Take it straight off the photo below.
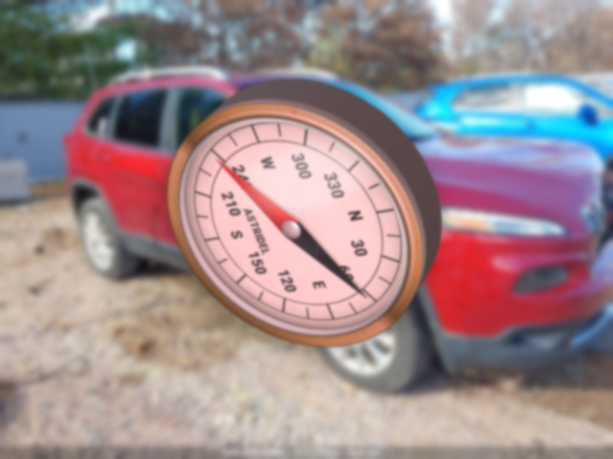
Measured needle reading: 240 °
